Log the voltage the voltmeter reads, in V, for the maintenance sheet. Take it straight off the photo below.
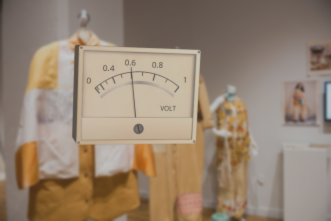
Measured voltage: 0.6 V
